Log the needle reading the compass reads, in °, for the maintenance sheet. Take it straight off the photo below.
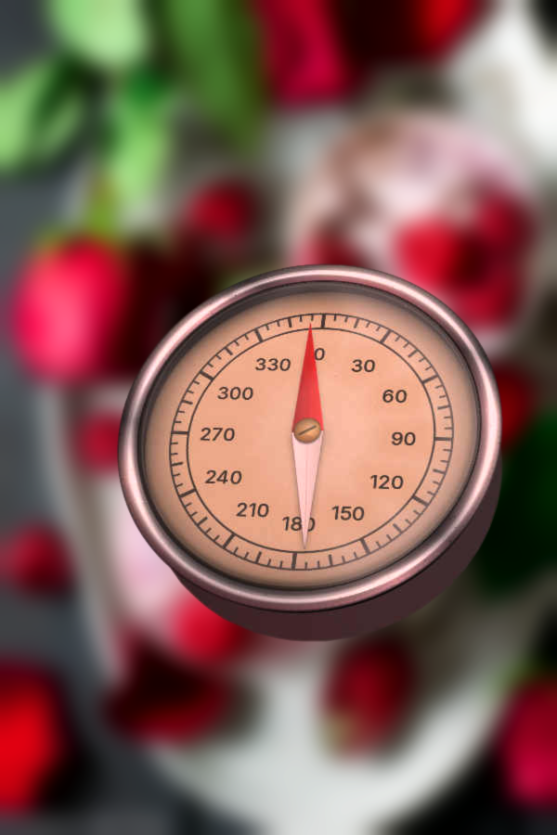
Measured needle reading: 355 °
